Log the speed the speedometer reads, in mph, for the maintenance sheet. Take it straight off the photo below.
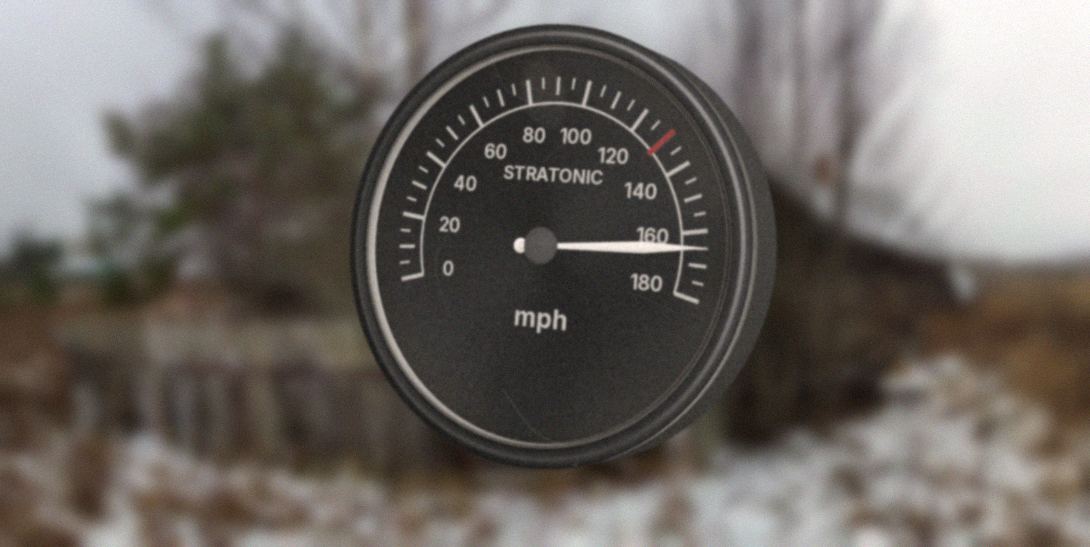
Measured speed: 165 mph
